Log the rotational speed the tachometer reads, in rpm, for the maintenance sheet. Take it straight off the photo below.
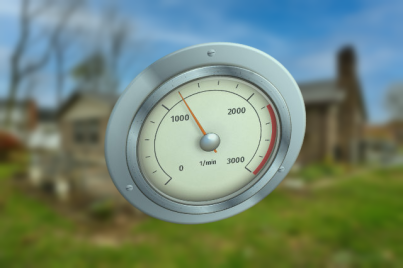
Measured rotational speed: 1200 rpm
